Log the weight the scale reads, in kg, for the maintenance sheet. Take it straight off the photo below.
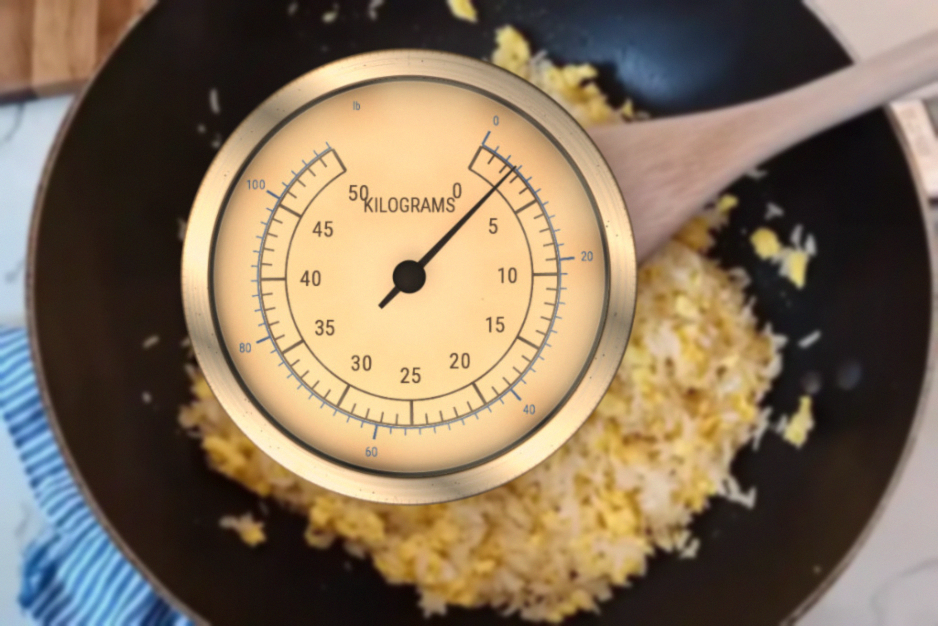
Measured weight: 2.5 kg
